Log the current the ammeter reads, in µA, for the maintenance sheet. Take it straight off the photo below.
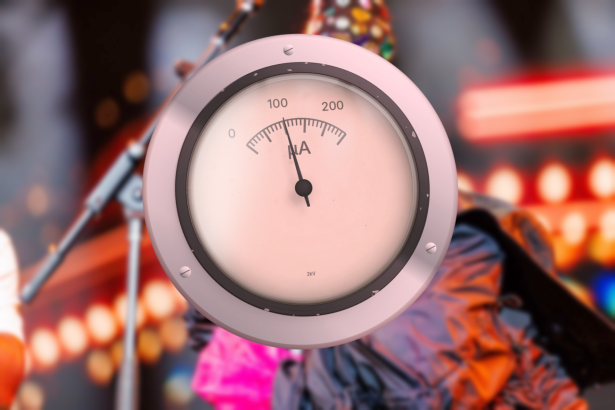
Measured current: 100 µA
